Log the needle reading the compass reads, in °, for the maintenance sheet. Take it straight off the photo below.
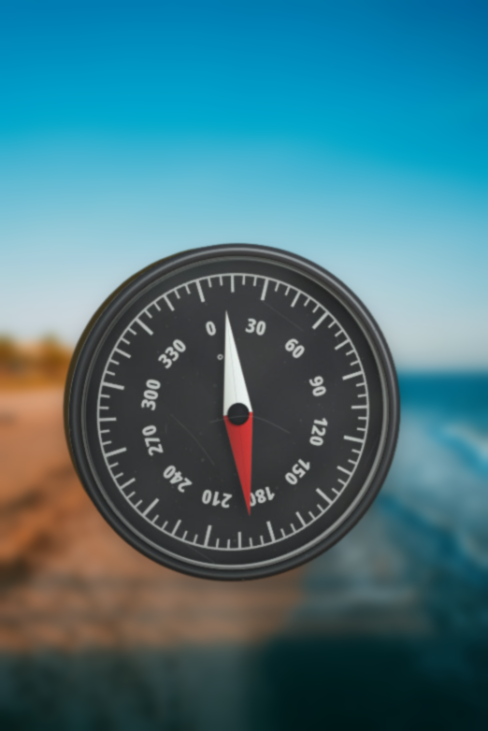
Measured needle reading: 190 °
